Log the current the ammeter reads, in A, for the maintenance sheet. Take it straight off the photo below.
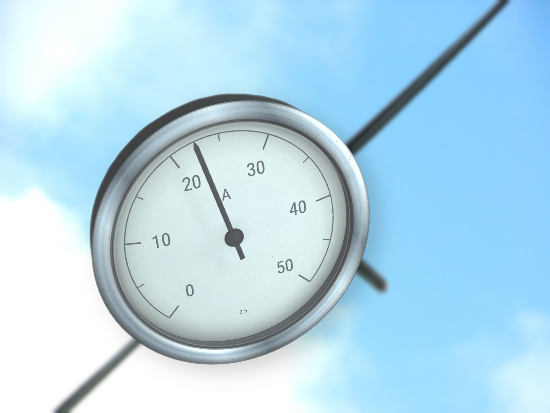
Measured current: 22.5 A
